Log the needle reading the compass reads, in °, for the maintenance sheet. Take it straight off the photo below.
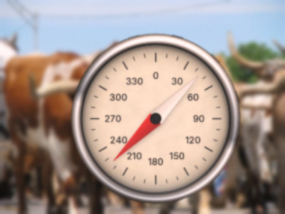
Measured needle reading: 225 °
